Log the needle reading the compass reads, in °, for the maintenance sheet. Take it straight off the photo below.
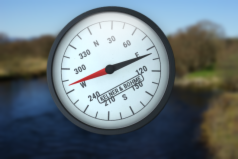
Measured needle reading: 277.5 °
